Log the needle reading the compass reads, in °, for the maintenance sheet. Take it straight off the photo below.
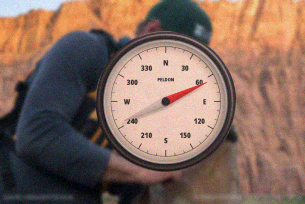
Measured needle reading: 65 °
